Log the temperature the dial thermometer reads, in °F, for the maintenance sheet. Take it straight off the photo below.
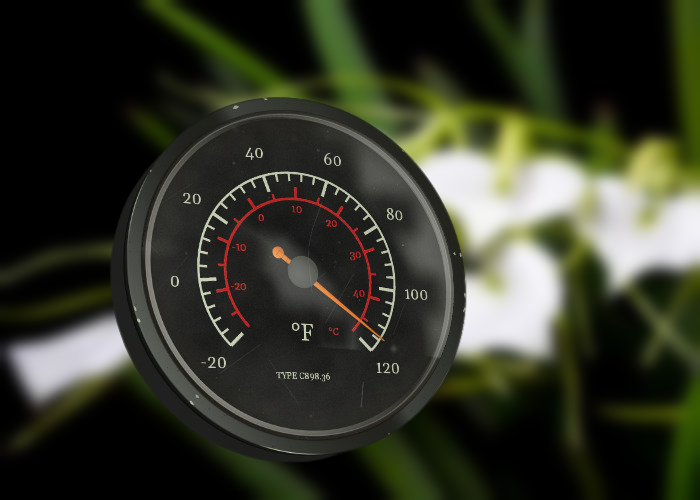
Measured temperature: 116 °F
